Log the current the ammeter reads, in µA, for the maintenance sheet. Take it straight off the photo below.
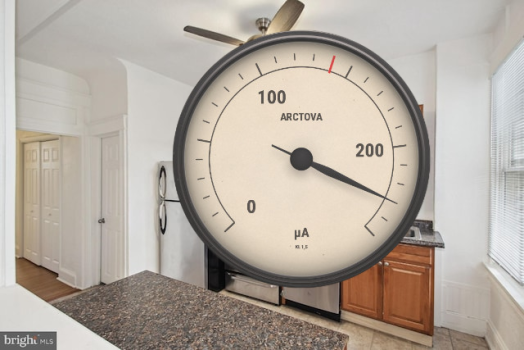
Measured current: 230 µA
